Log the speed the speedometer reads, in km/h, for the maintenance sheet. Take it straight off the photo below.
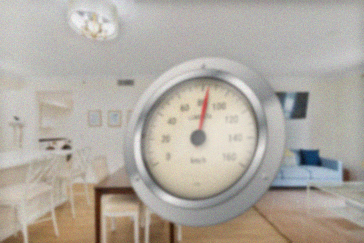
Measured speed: 85 km/h
